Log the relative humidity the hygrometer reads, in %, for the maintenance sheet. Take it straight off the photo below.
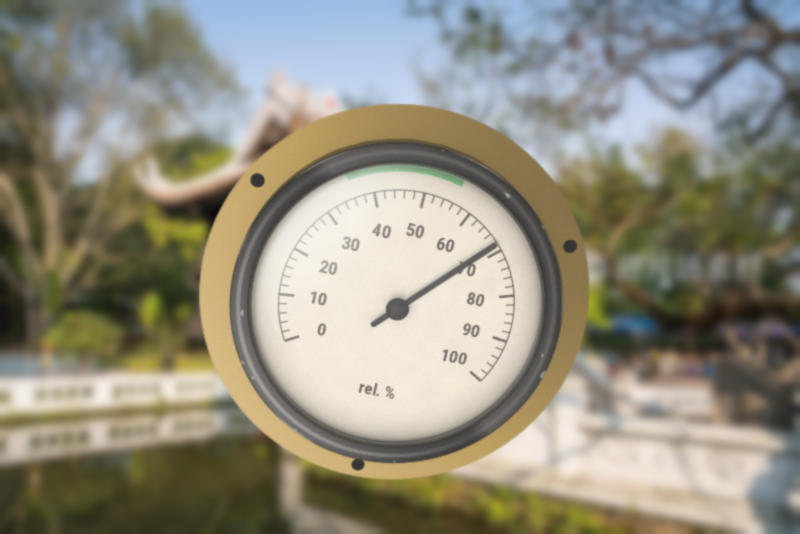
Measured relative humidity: 68 %
